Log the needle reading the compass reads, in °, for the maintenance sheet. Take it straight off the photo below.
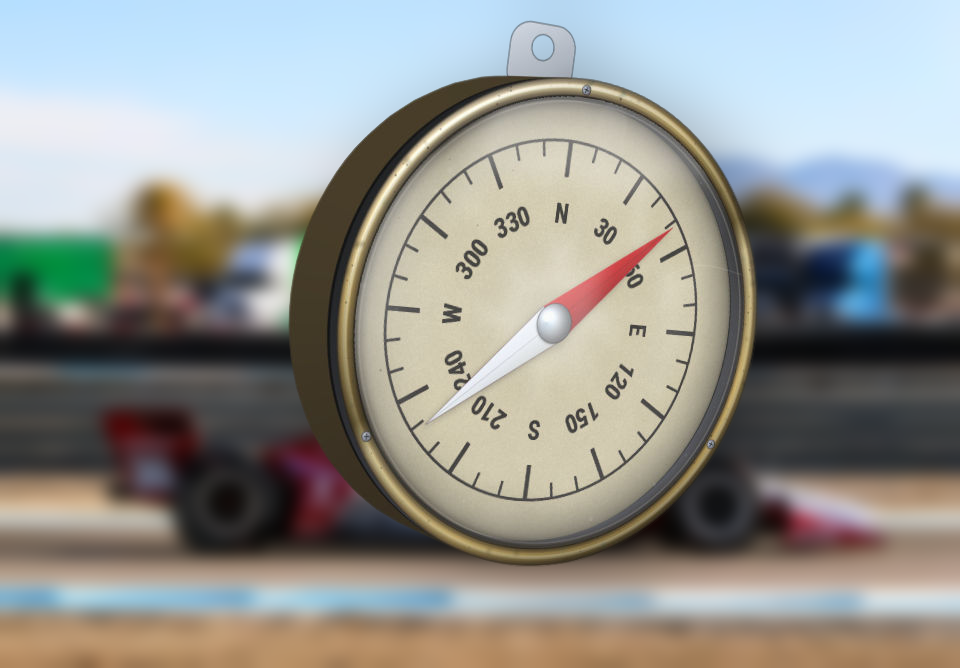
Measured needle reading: 50 °
